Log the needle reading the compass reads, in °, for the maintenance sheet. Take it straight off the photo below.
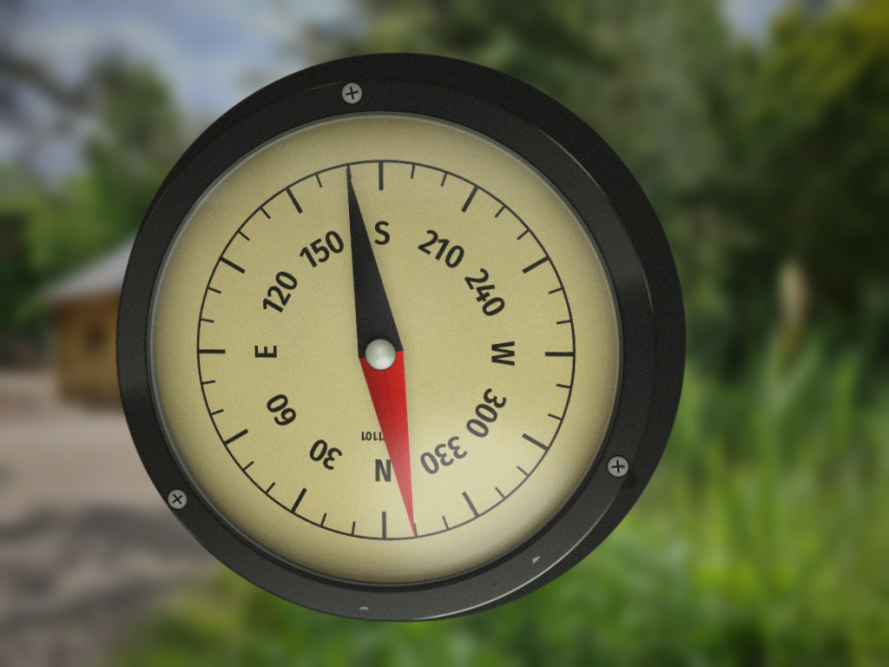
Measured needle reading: 350 °
